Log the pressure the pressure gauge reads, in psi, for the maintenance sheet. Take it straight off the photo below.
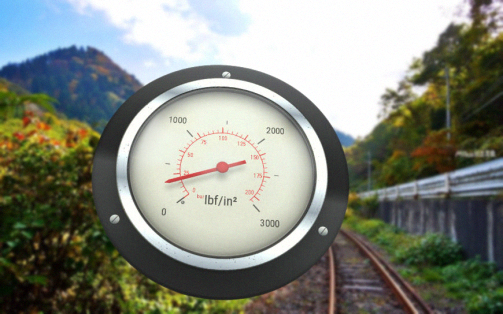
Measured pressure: 250 psi
